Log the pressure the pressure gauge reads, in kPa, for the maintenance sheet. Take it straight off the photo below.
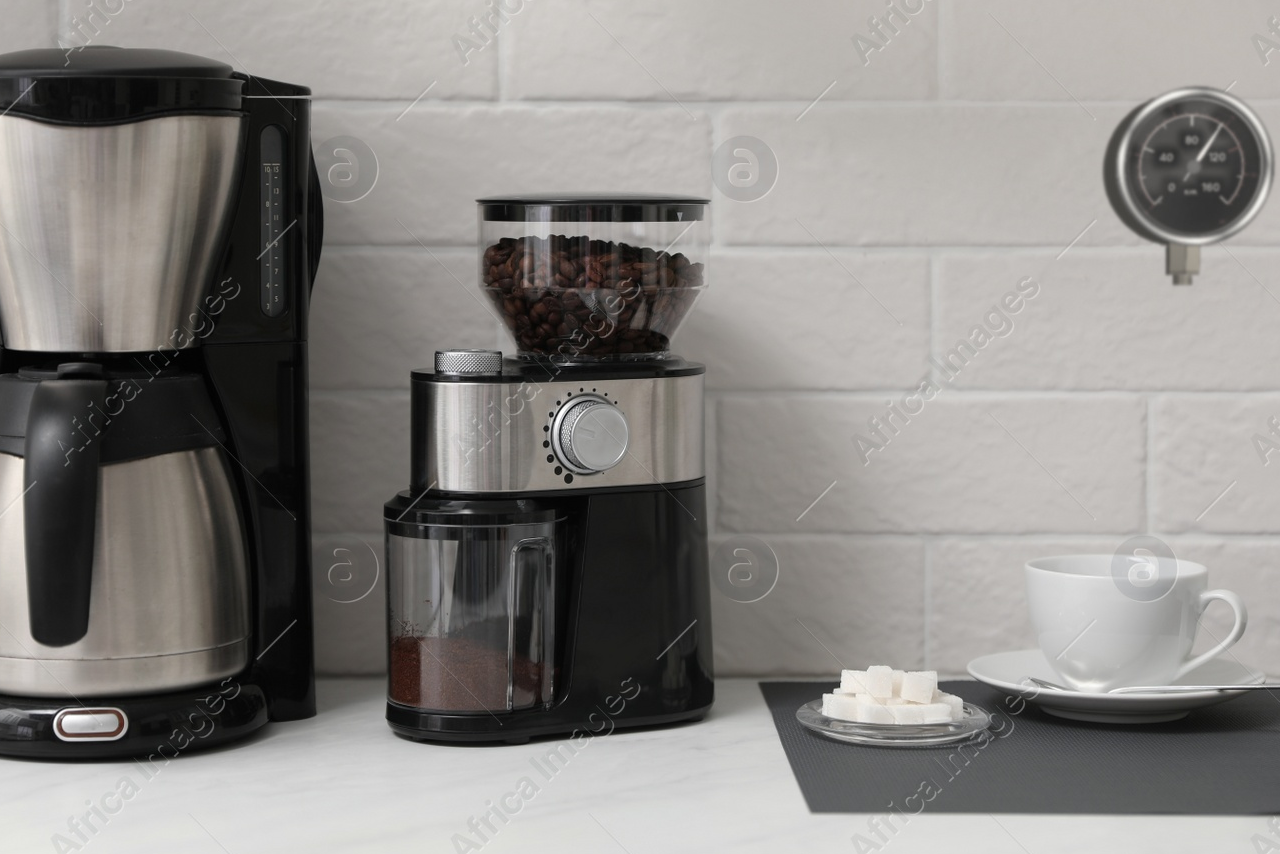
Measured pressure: 100 kPa
